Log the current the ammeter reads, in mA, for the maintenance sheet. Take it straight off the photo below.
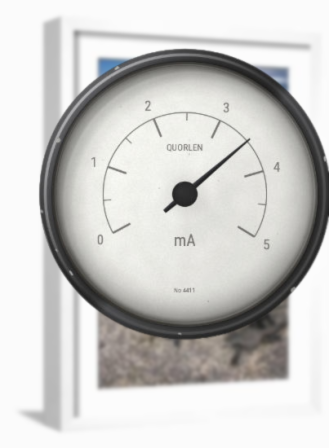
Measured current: 3.5 mA
